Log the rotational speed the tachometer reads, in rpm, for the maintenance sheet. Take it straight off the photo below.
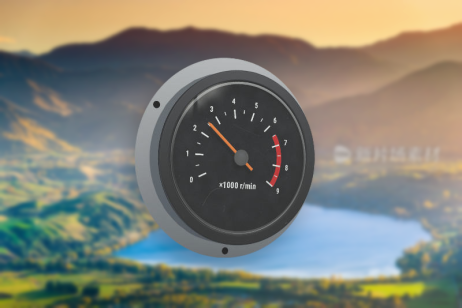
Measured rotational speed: 2500 rpm
